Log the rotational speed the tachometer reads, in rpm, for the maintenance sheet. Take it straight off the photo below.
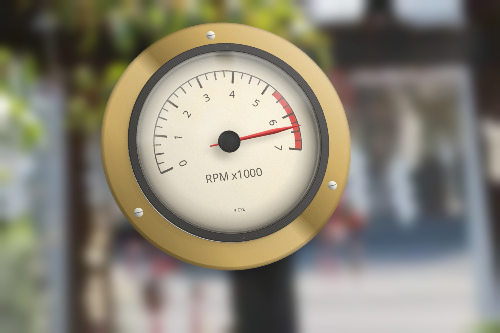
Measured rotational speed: 6375 rpm
